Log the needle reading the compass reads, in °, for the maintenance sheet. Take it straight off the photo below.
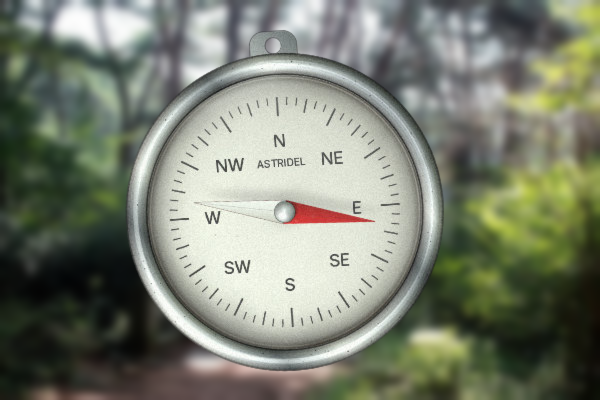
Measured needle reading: 100 °
